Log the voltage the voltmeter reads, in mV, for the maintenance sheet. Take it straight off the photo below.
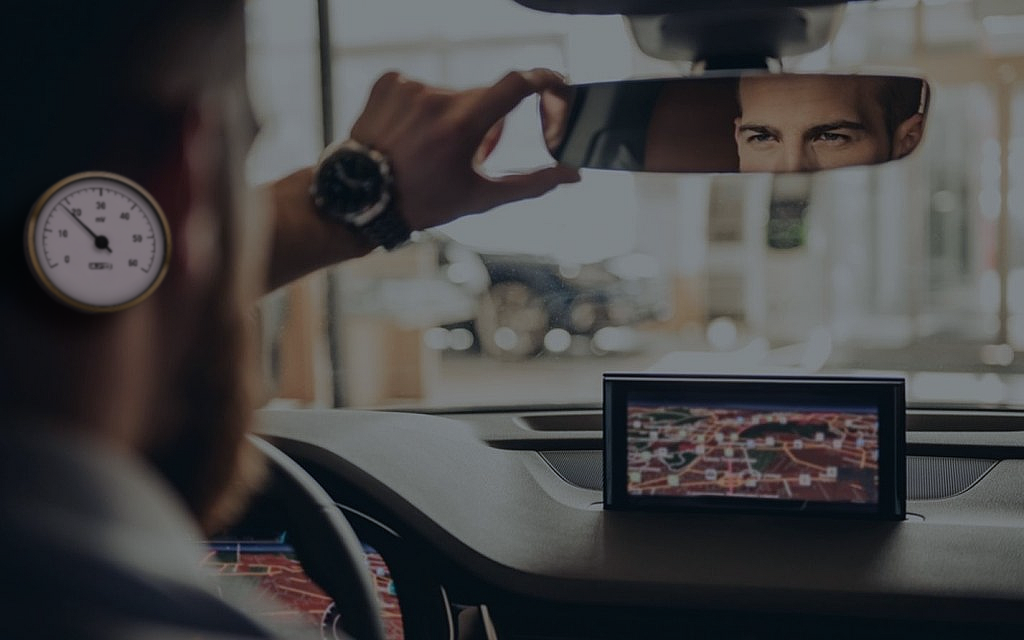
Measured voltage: 18 mV
